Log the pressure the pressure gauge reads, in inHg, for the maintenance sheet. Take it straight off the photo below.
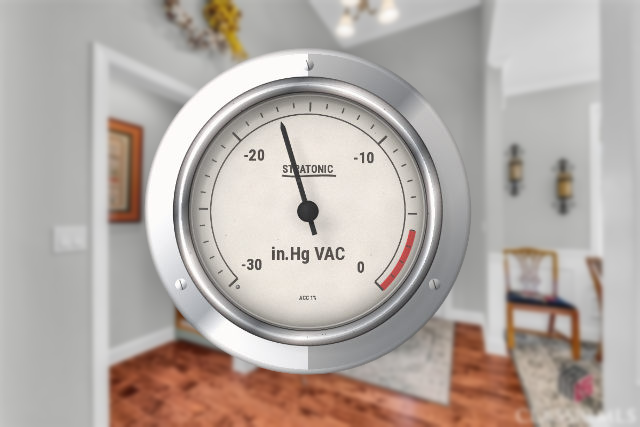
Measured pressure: -17 inHg
